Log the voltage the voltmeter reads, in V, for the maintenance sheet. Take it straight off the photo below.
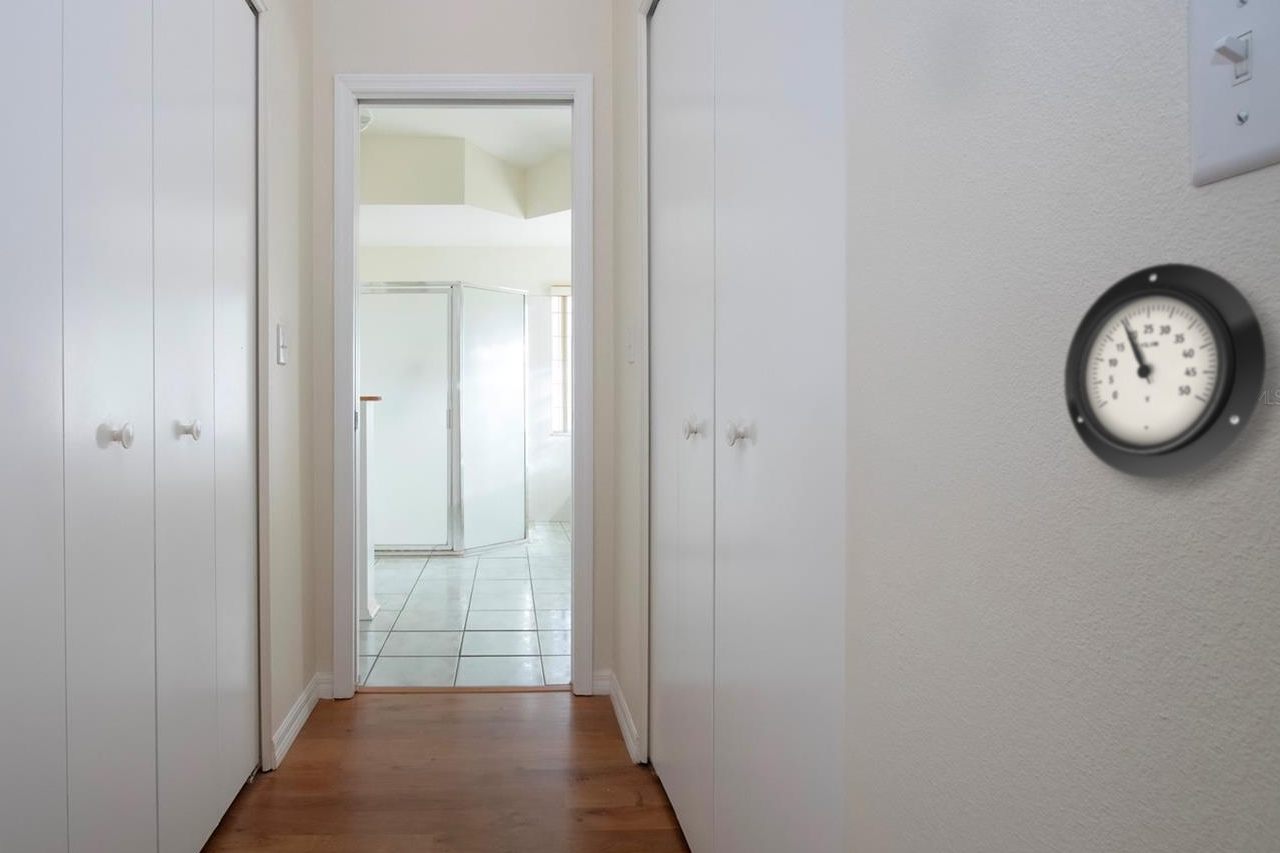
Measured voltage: 20 V
